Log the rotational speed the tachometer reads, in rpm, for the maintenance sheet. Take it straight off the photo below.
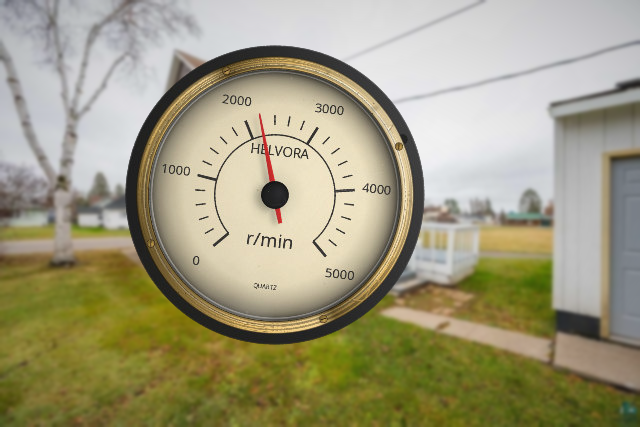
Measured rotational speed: 2200 rpm
